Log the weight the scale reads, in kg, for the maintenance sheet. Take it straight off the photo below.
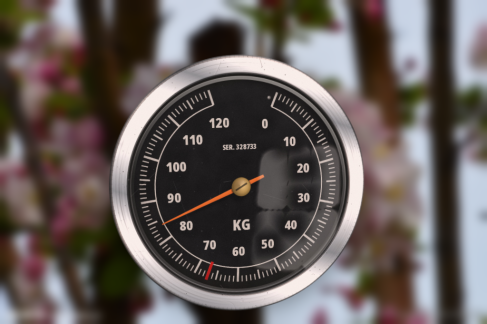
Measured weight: 84 kg
